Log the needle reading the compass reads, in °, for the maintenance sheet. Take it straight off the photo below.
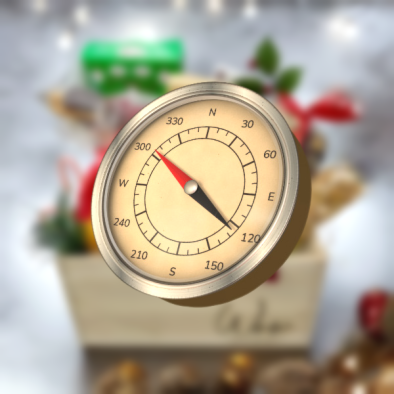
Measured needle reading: 305 °
